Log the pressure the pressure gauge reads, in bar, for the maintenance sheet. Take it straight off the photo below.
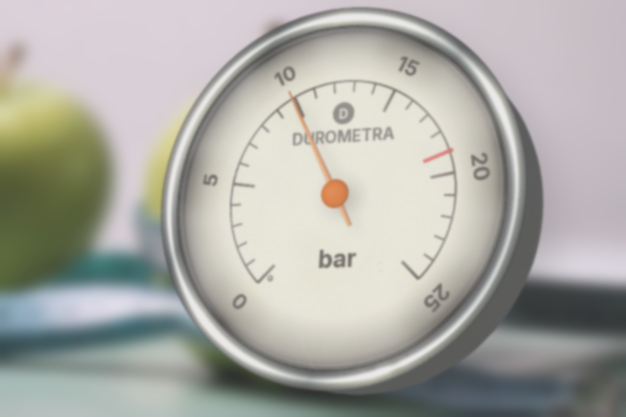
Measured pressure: 10 bar
